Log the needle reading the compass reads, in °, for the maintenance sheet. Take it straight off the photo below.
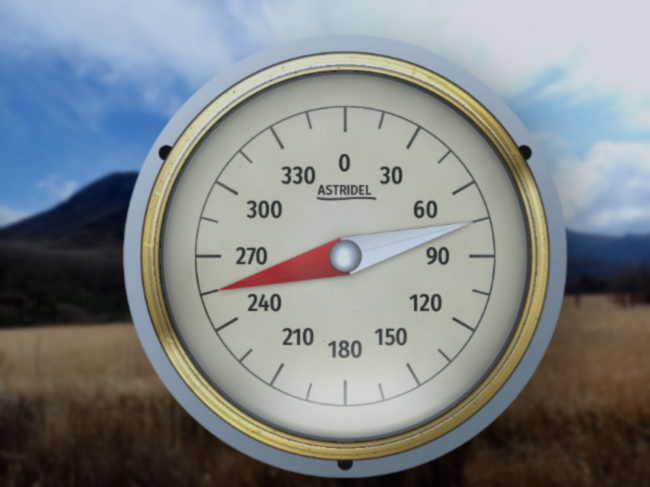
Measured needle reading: 255 °
